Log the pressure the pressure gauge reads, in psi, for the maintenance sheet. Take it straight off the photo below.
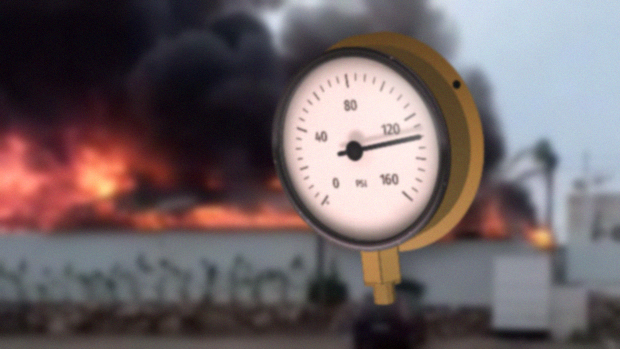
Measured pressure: 130 psi
